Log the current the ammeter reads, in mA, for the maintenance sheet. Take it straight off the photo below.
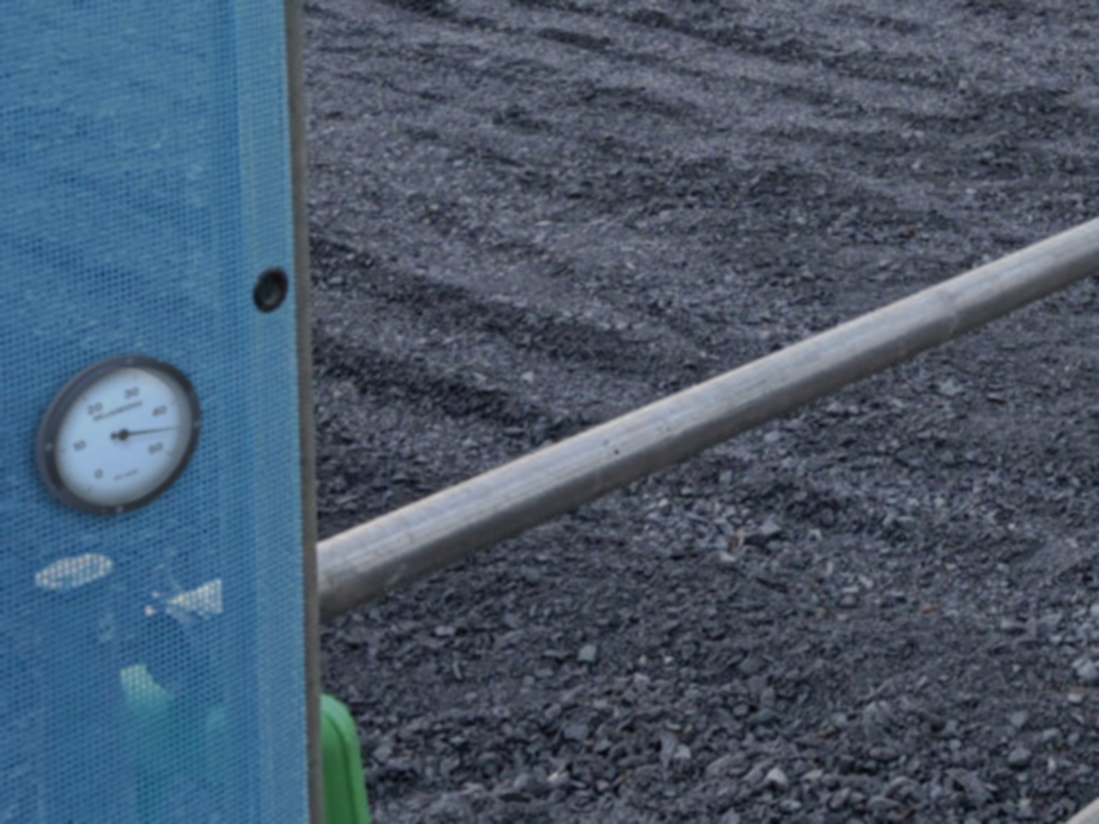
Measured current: 45 mA
